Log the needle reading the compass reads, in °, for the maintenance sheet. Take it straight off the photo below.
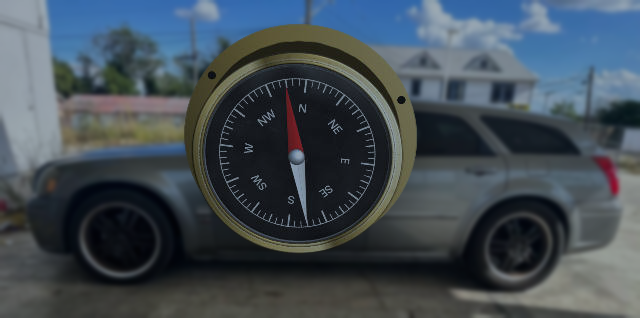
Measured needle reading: 345 °
